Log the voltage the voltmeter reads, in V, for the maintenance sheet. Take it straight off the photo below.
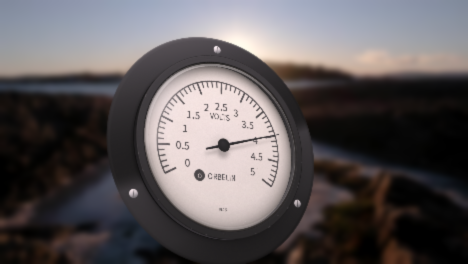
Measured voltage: 4 V
